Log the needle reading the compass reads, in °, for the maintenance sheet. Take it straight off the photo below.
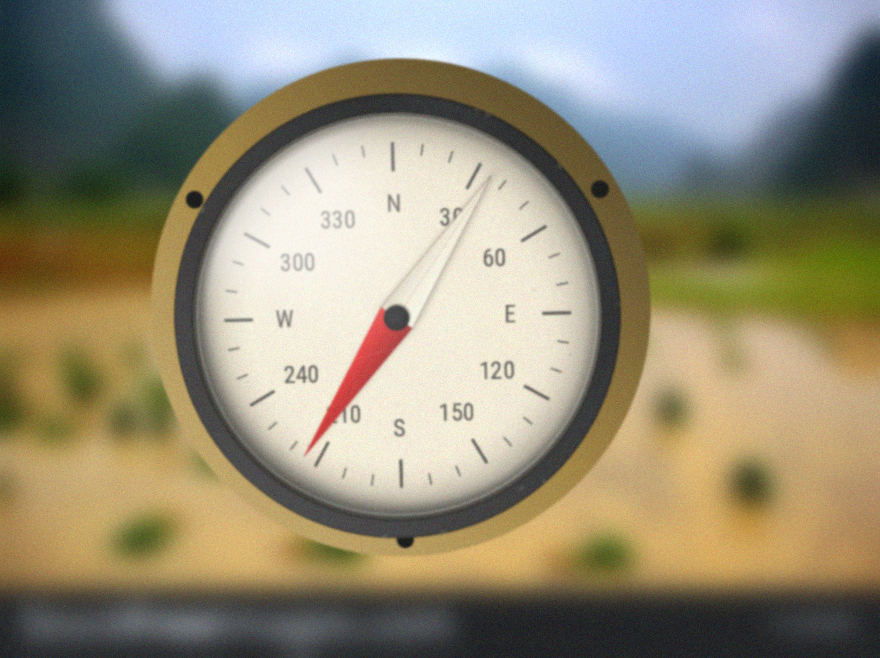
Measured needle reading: 215 °
